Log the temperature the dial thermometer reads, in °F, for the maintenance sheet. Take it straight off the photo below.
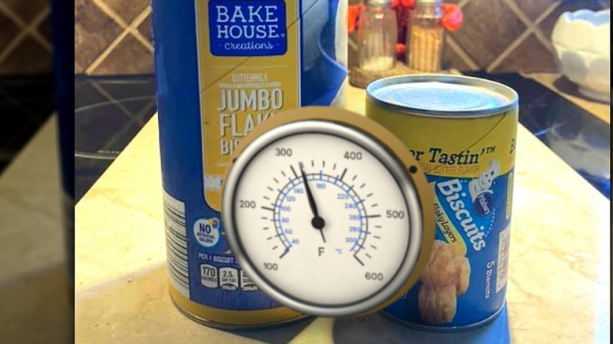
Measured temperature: 320 °F
